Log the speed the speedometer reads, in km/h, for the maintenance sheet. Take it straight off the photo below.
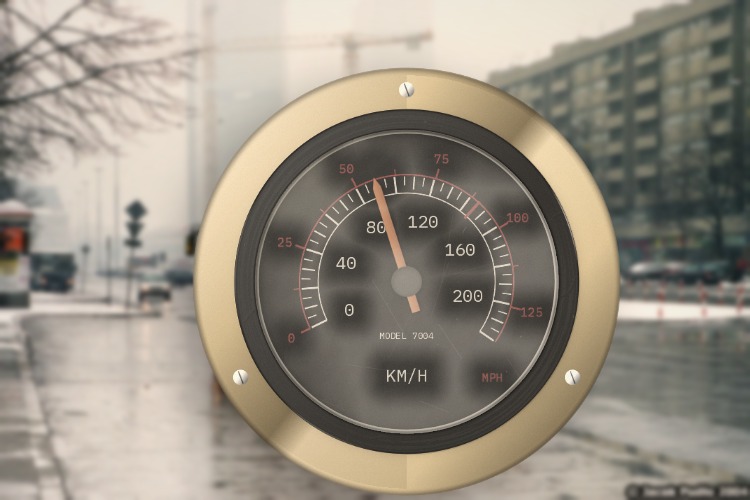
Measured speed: 90 km/h
